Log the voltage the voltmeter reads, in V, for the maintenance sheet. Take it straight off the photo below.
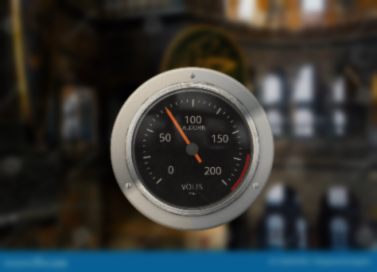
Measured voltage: 75 V
